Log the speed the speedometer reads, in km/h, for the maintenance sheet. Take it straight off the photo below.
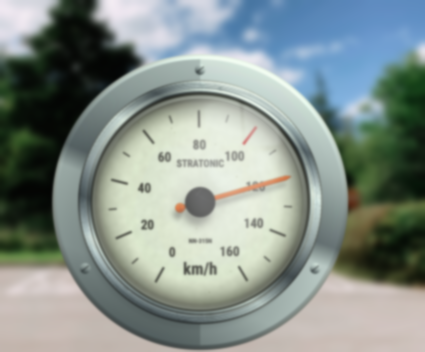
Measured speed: 120 km/h
